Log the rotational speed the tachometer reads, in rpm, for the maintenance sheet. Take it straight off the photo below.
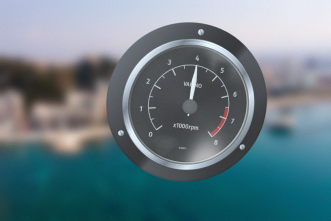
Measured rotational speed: 4000 rpm
